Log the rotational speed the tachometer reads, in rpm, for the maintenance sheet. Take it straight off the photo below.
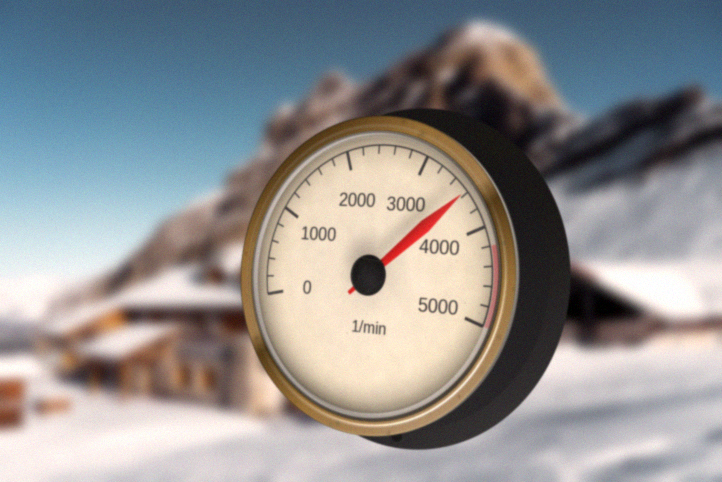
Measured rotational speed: 3600 rpm
